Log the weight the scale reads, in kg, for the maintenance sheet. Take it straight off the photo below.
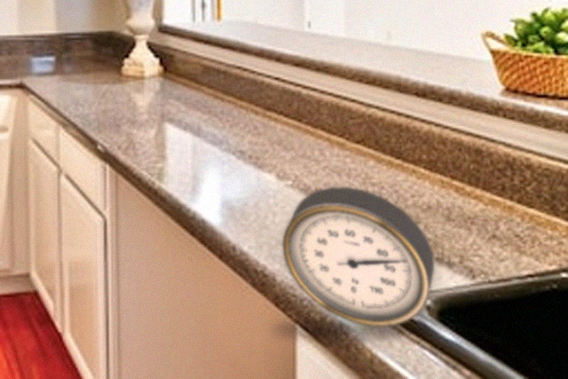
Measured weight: 85 kg
